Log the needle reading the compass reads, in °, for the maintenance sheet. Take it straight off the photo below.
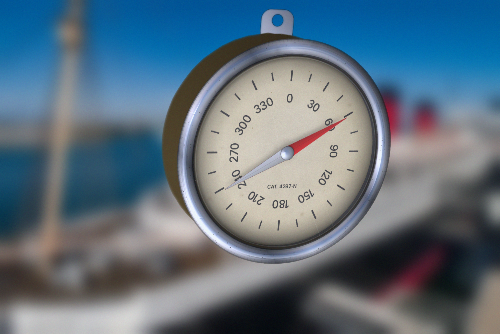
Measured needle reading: 60 °
